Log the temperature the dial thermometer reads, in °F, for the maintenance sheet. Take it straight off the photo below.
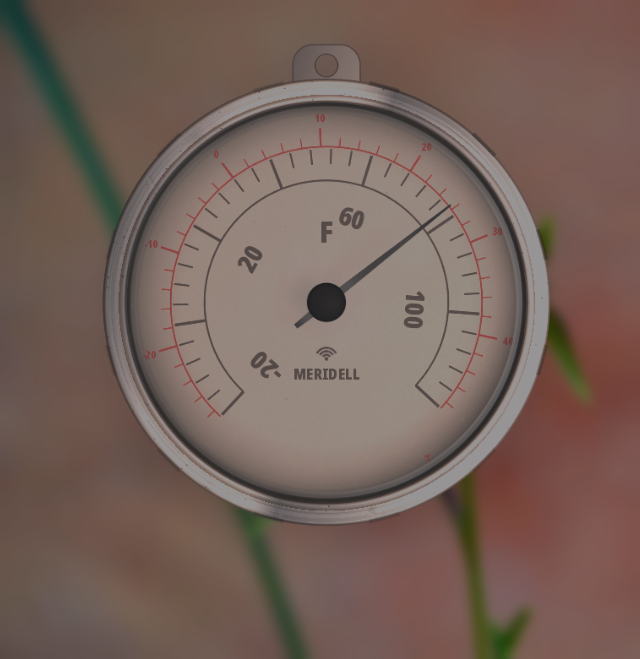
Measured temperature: 78 °F
